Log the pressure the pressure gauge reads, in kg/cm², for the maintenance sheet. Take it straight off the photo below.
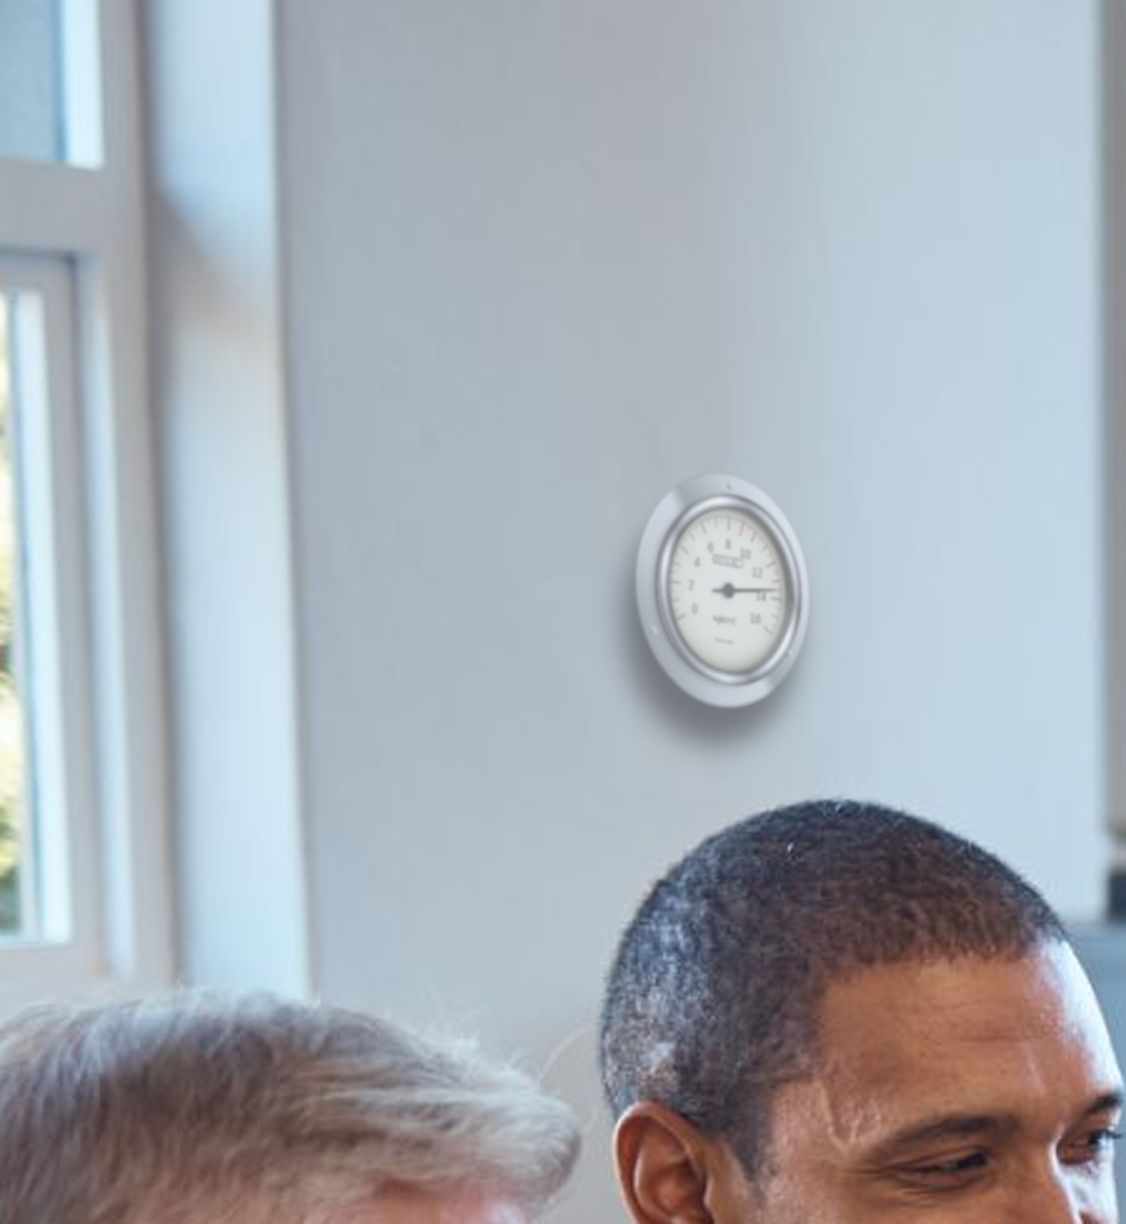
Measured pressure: 13.5 kg/cm²
